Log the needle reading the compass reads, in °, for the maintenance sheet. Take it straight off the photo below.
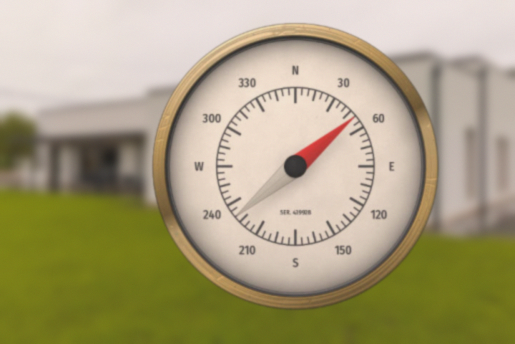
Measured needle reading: 50 °
